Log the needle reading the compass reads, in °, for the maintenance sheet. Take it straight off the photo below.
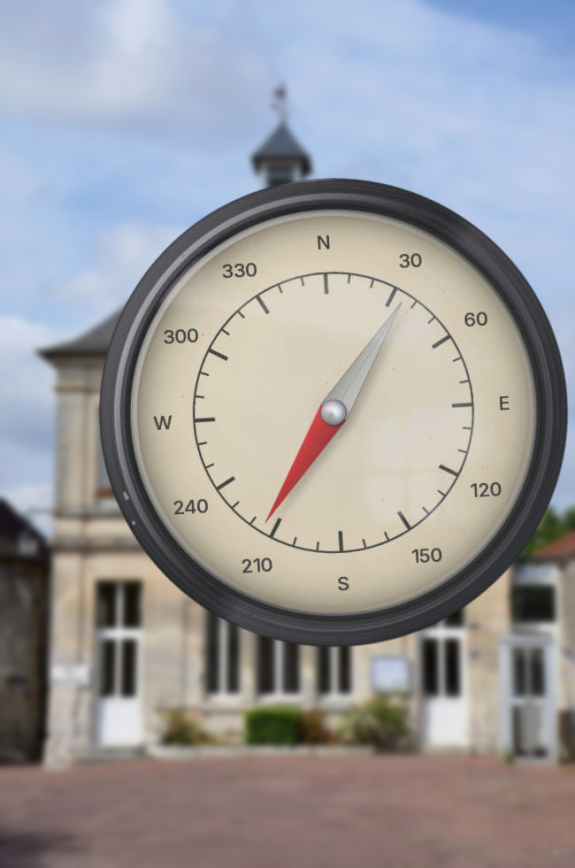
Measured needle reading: 215 °
